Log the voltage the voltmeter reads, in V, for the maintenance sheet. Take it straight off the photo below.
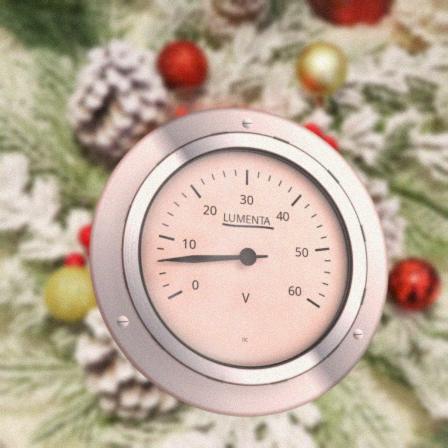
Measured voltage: 6 V
